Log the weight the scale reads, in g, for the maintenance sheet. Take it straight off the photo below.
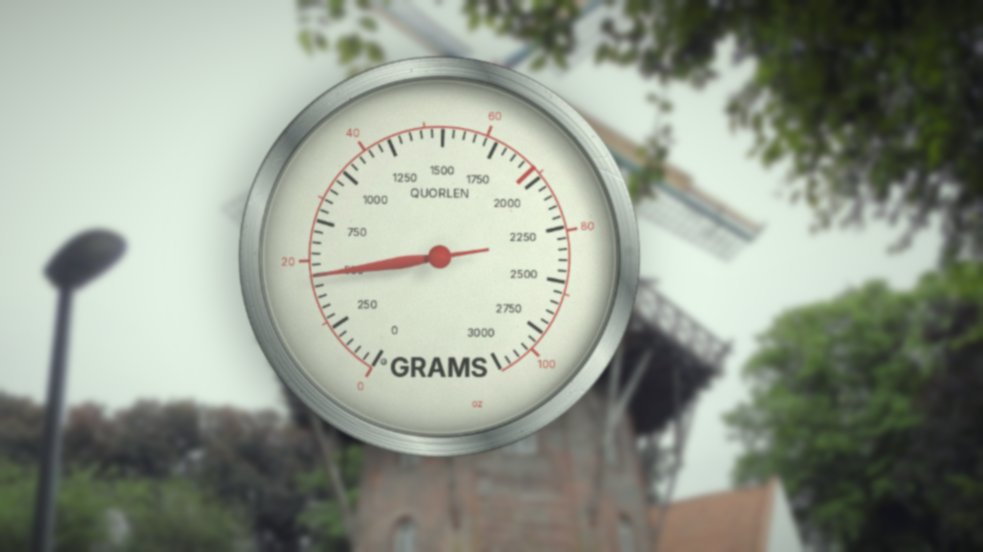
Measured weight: 500 g
